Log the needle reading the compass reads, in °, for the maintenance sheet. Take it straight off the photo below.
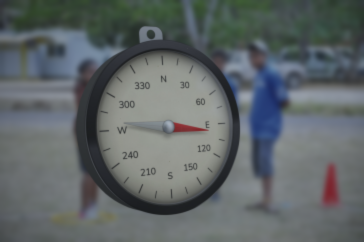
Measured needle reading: 97.5 °
